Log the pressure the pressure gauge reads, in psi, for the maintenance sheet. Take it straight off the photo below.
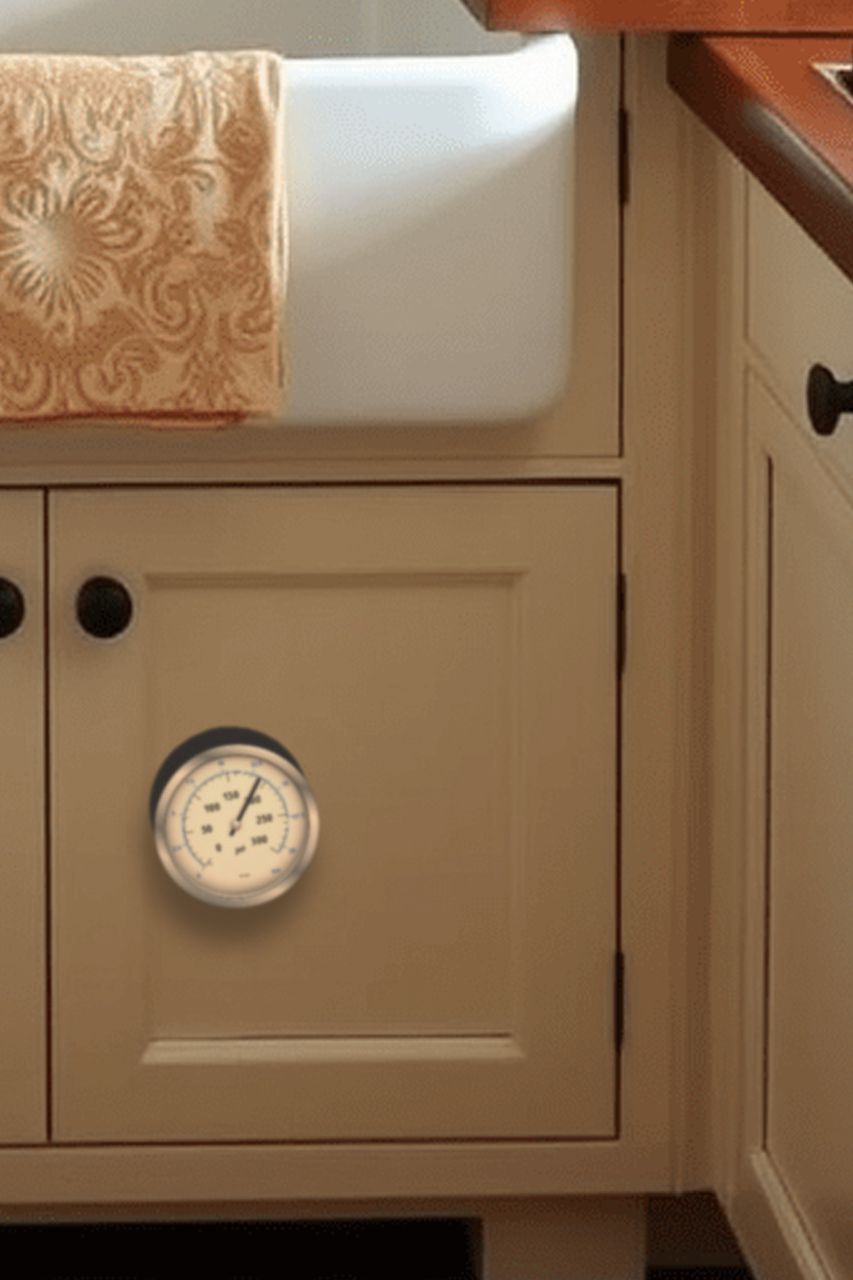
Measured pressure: 190 psi
